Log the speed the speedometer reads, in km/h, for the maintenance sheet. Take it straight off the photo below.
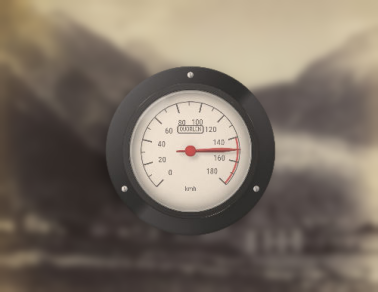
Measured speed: 150 km/h
